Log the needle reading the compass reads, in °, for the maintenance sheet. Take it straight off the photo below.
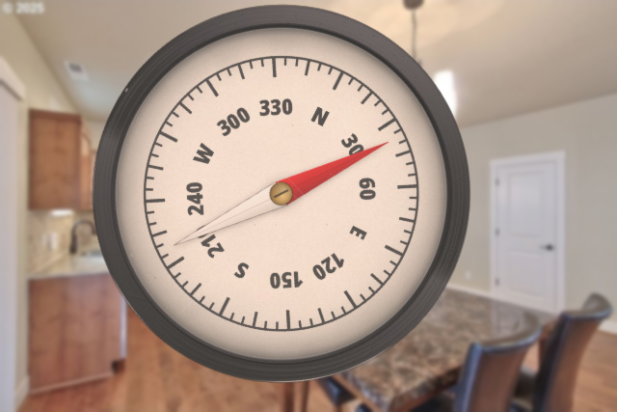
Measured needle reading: 37.5 °
